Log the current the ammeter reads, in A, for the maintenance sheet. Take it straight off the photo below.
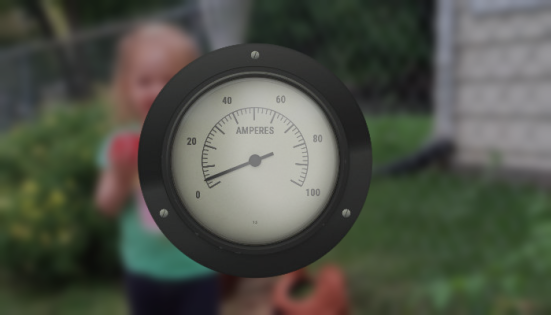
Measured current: 4 A
